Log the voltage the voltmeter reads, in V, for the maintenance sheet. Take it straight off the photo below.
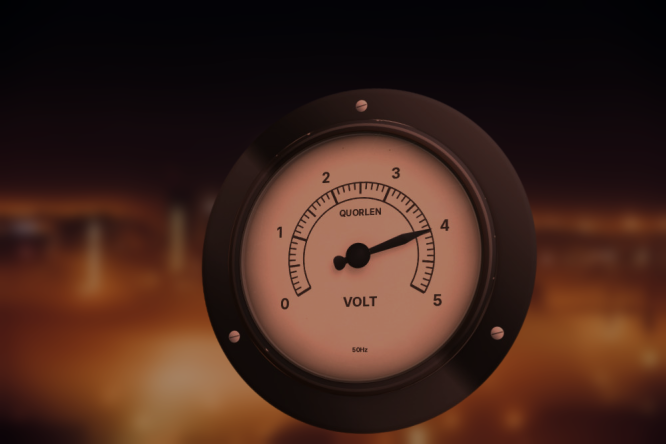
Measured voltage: 4 V
